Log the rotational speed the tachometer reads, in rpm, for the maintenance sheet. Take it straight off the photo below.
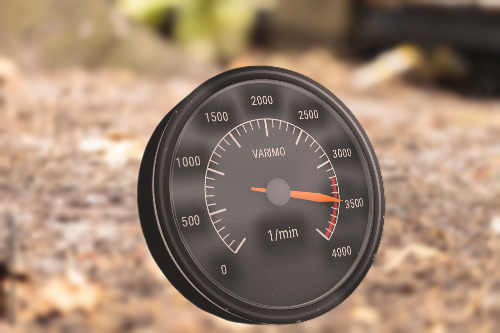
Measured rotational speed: 3500 rpm
